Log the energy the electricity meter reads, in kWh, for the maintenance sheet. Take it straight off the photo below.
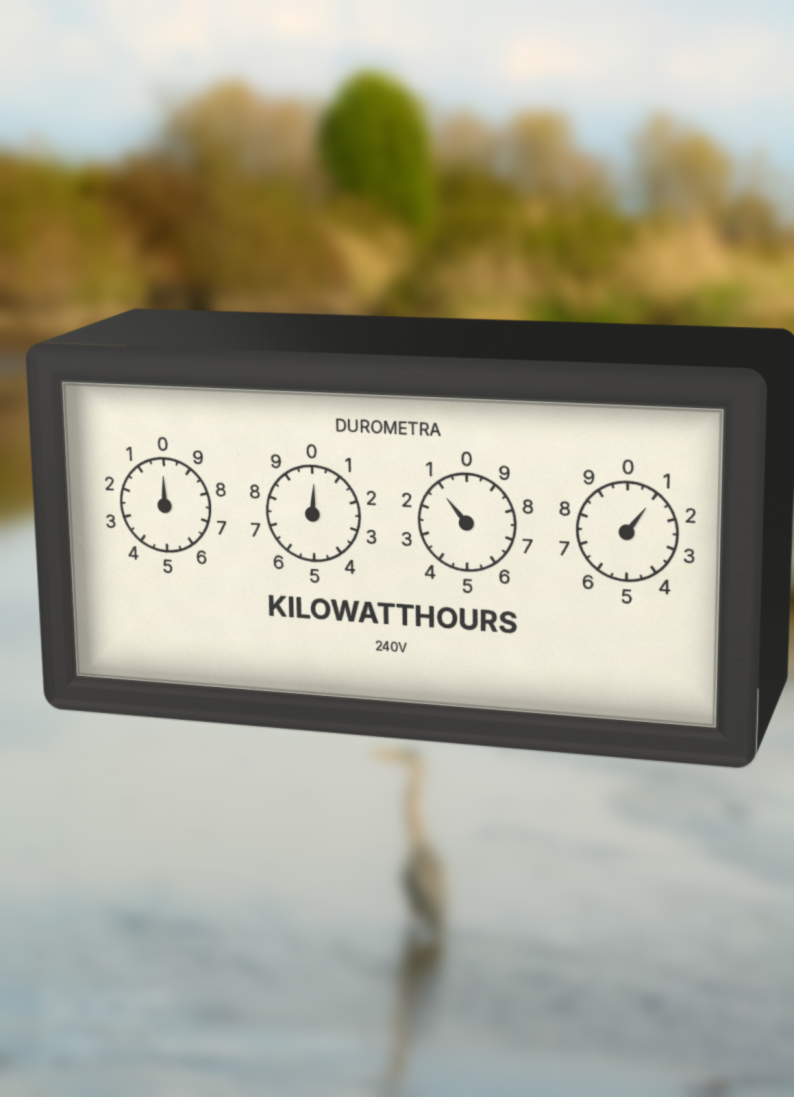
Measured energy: 11 kWh
